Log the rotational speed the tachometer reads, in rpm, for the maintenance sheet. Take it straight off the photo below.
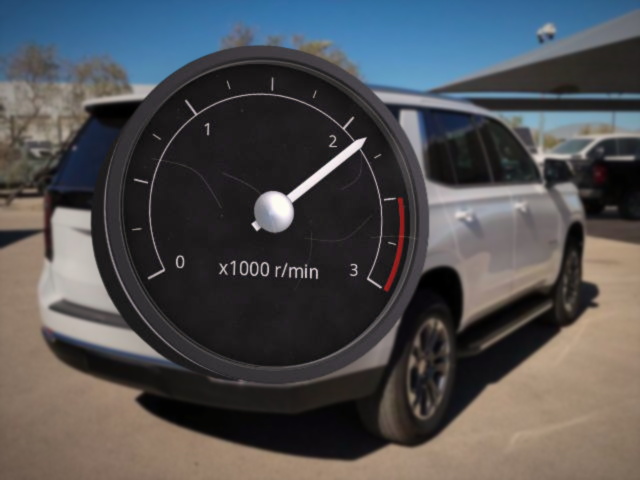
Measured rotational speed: 2125 rpm
